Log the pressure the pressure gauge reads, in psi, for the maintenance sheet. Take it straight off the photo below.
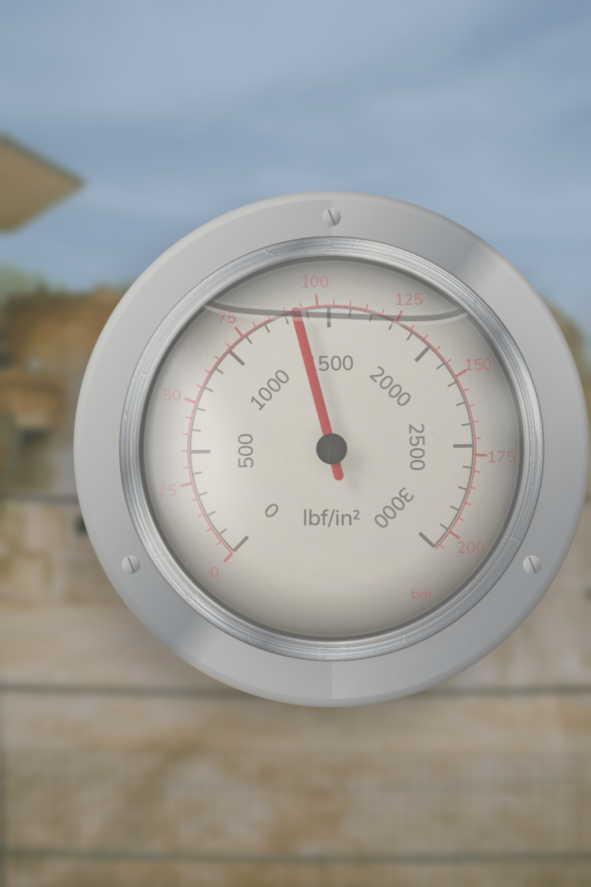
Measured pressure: 1350 psi
